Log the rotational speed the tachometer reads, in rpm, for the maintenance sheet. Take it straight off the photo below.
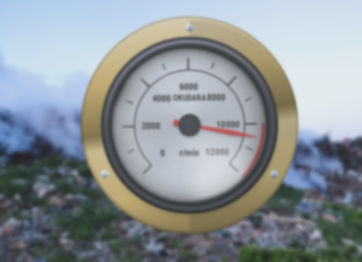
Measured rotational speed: 10500 rpm
